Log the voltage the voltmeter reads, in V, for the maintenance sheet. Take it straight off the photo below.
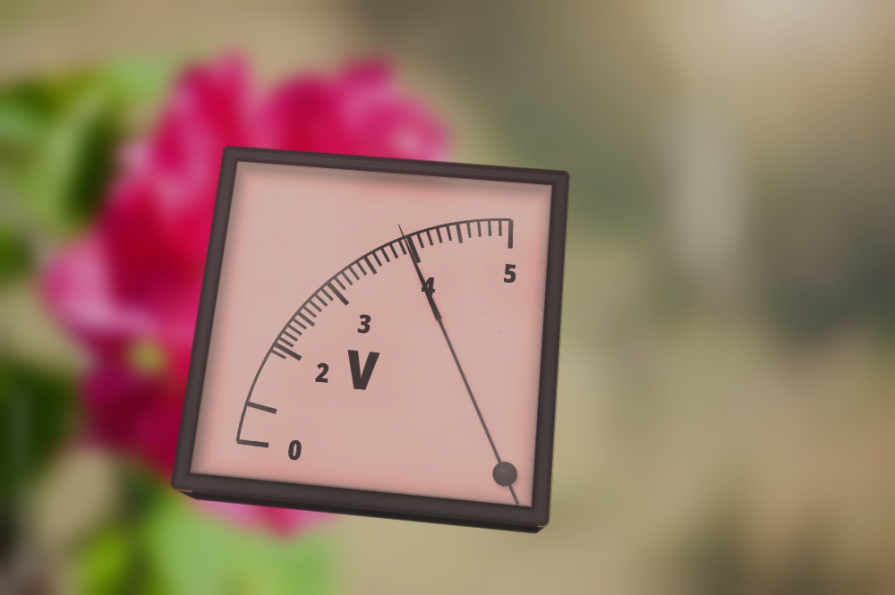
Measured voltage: 3.95 V
